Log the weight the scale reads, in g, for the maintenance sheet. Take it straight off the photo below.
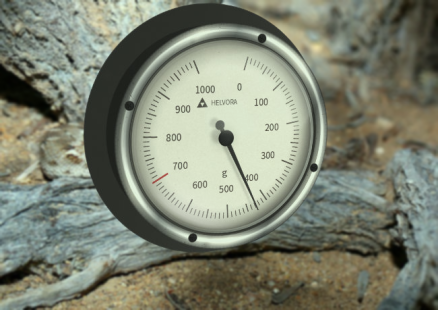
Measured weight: 430 g
